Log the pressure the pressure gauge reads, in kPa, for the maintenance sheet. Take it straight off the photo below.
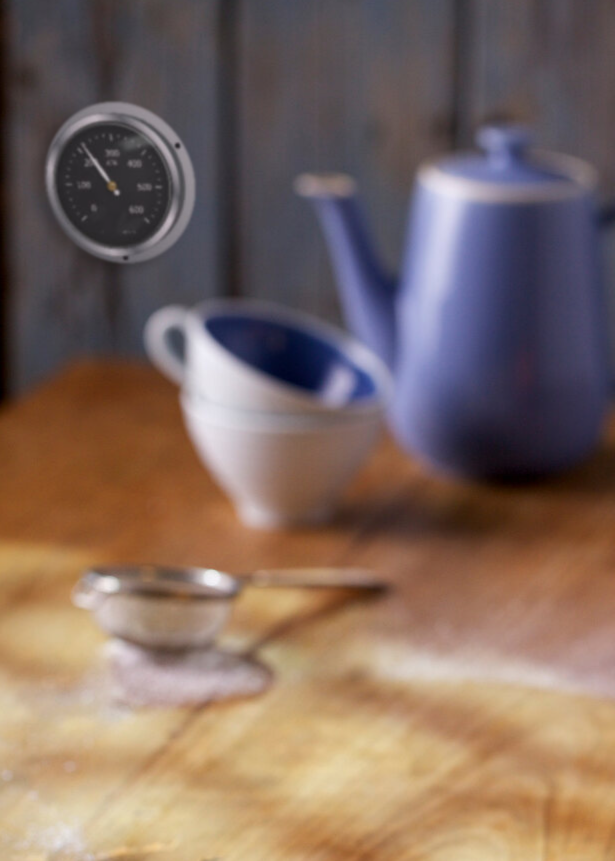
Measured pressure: 220 kPa
